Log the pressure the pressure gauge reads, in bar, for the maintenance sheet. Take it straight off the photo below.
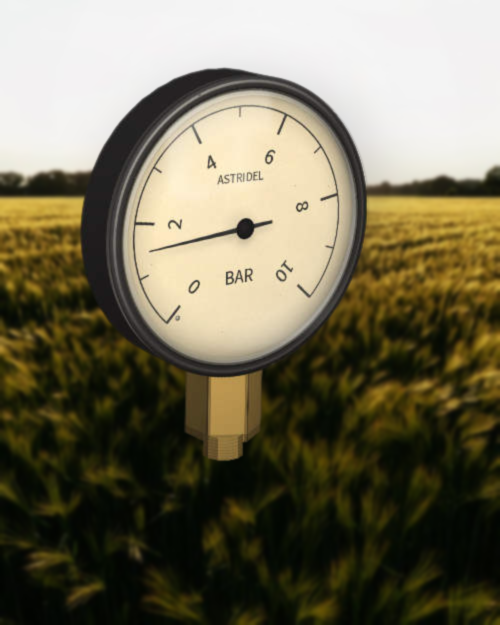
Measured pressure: 1.5 bar
